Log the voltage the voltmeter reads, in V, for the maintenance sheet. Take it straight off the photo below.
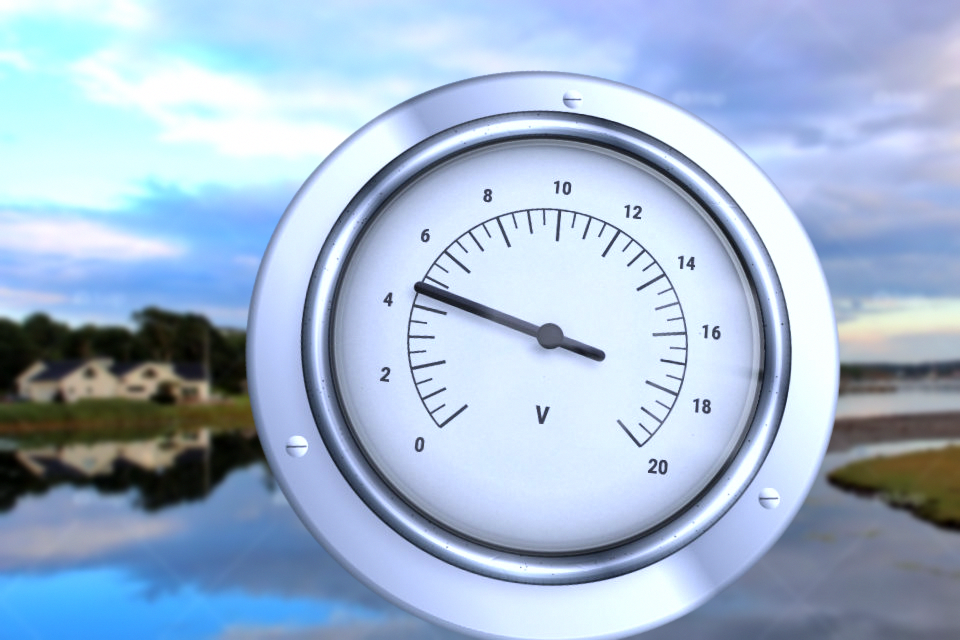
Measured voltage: 4.5 V
